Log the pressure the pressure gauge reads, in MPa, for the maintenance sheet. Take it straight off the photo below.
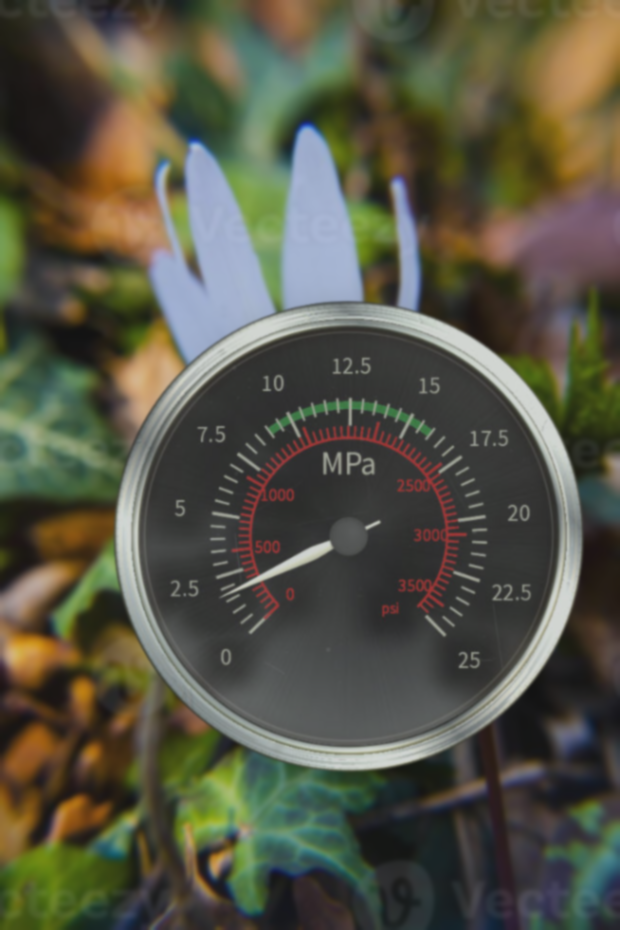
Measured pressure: 1.75 MPa
